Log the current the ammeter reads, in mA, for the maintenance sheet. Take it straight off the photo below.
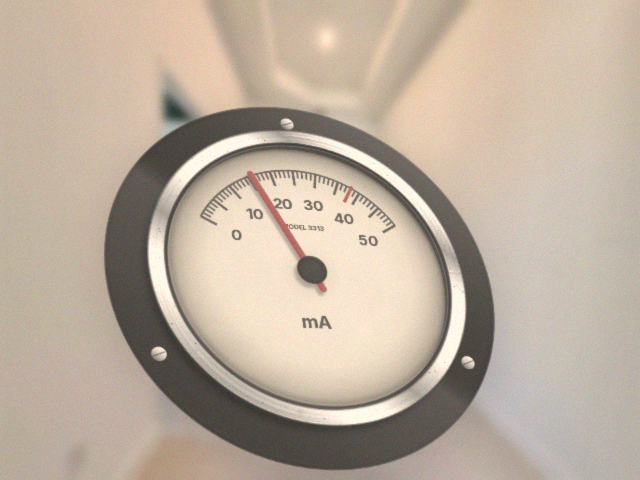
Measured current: 15 mA
